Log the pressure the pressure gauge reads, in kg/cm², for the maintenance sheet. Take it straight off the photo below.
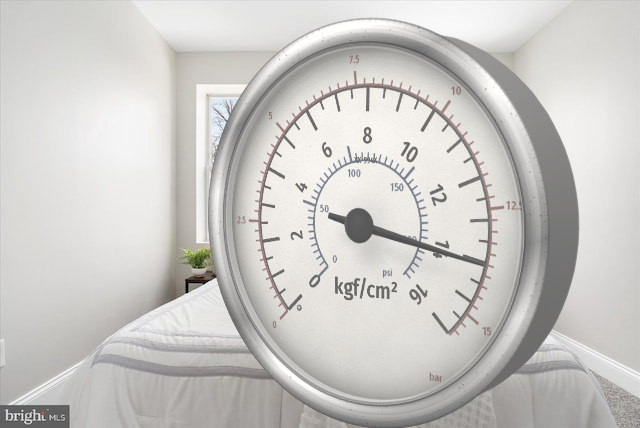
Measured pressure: 14 kg/cm²
